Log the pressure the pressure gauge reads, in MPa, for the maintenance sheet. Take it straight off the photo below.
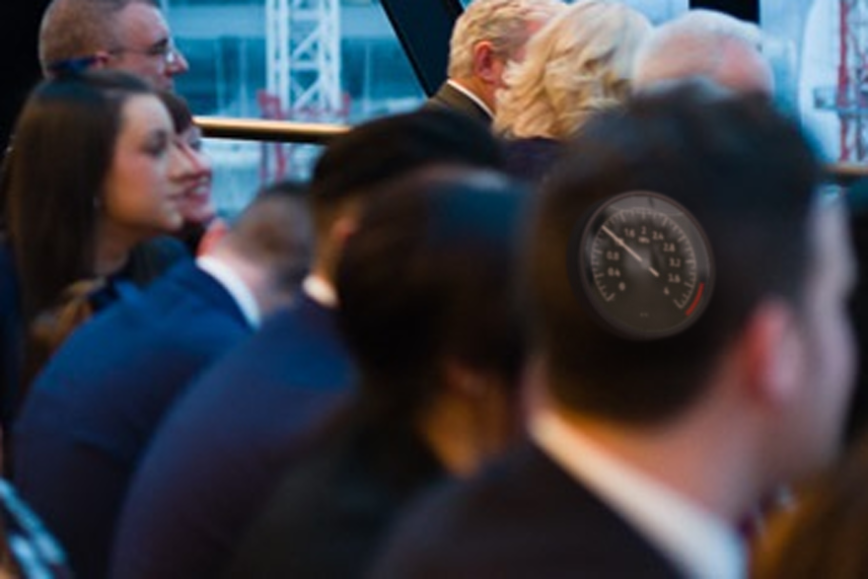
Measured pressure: 1.2 MPa
